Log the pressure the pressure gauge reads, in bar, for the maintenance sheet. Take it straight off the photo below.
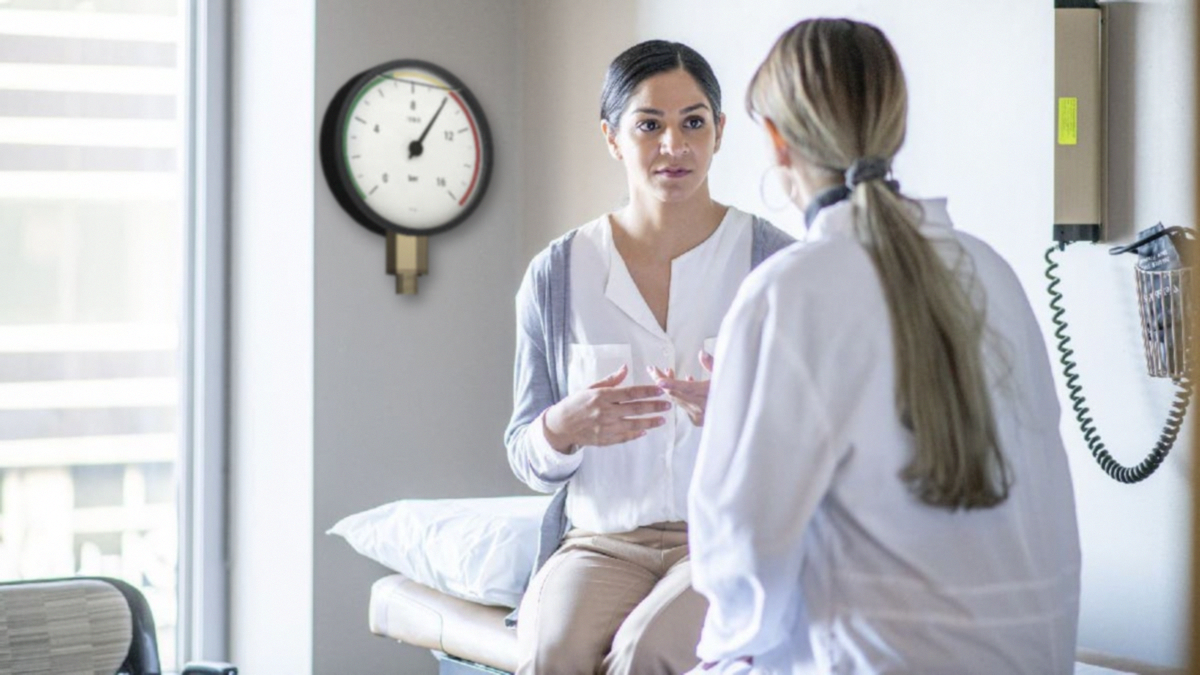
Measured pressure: 10 bar
